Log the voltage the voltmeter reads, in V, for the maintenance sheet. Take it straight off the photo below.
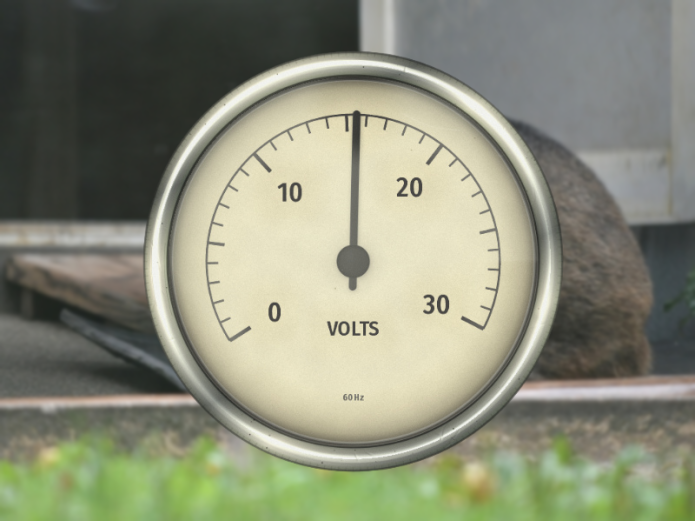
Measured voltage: 15.5 V
